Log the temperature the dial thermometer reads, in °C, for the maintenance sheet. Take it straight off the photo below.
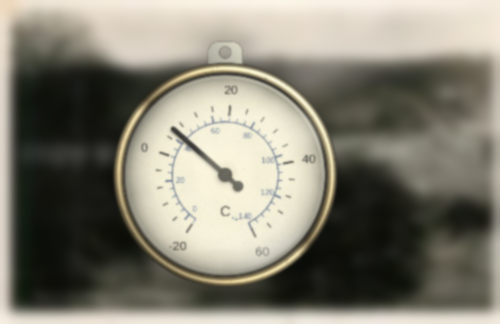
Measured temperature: 6 °C
